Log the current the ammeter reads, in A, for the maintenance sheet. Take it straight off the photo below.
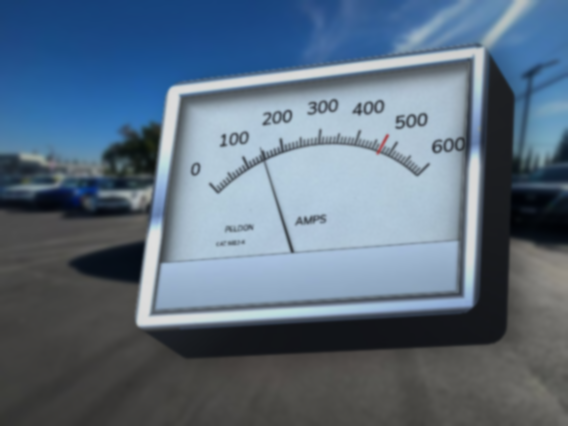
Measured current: 150 A
